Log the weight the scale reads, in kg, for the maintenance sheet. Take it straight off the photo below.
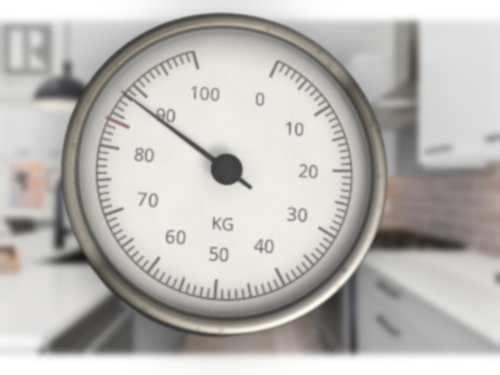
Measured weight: 88 kg
